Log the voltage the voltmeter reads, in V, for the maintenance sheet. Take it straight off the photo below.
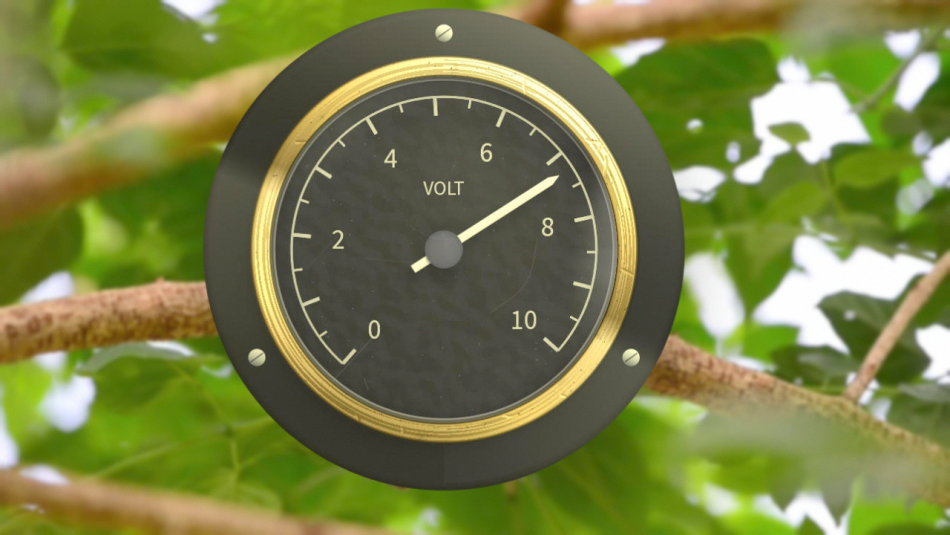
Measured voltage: 7.25 V
